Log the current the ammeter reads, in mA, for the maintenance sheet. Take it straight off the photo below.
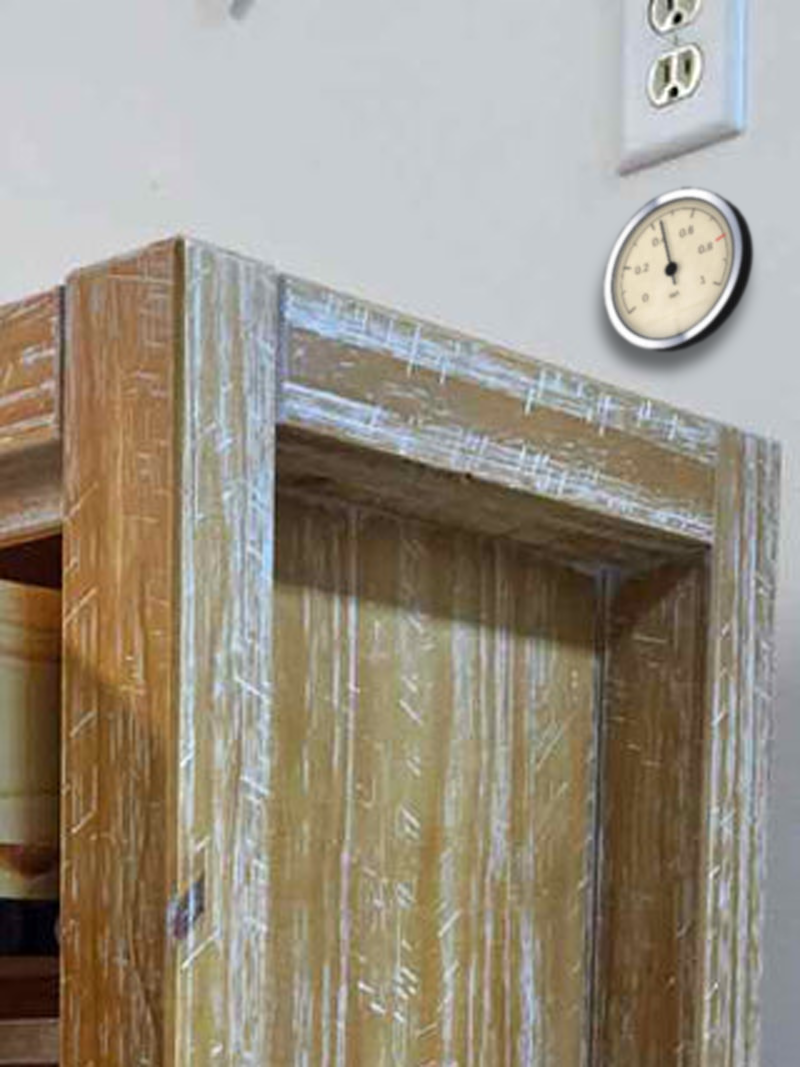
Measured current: 0.45 mA
